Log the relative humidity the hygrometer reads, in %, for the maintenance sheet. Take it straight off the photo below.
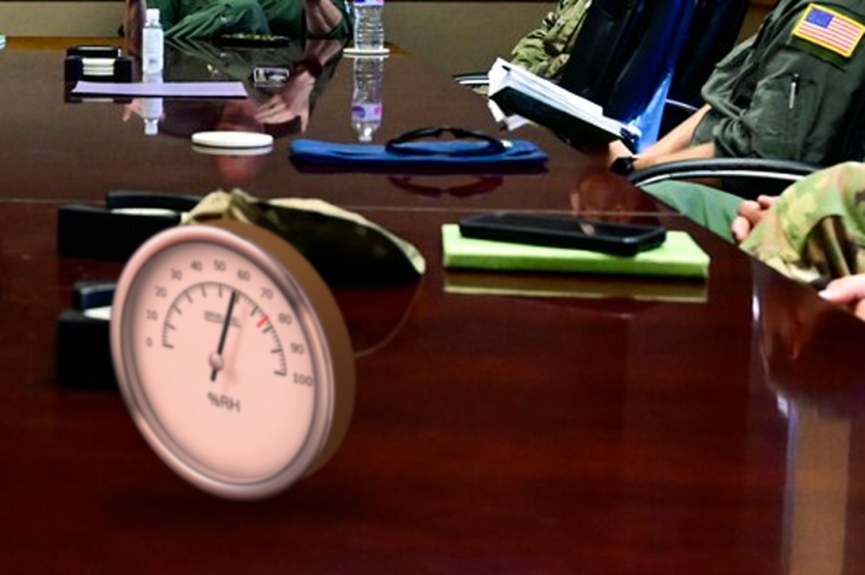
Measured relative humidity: 60 %
